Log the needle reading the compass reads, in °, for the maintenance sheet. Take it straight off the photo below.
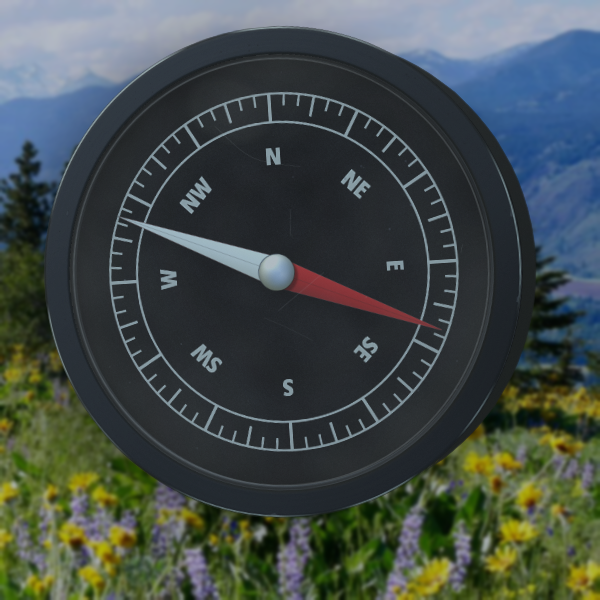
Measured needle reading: 112.5 °
